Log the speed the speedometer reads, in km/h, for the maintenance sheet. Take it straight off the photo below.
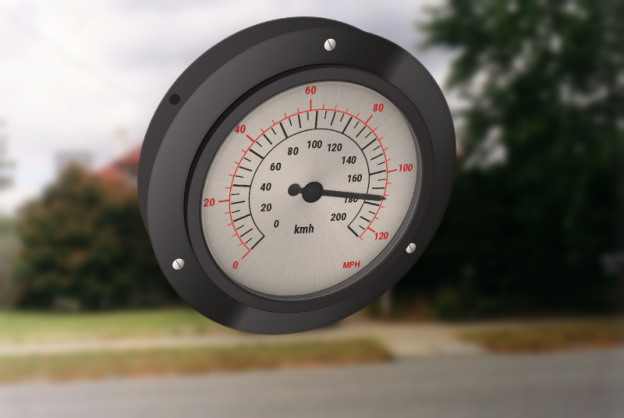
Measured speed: 175 km/h
